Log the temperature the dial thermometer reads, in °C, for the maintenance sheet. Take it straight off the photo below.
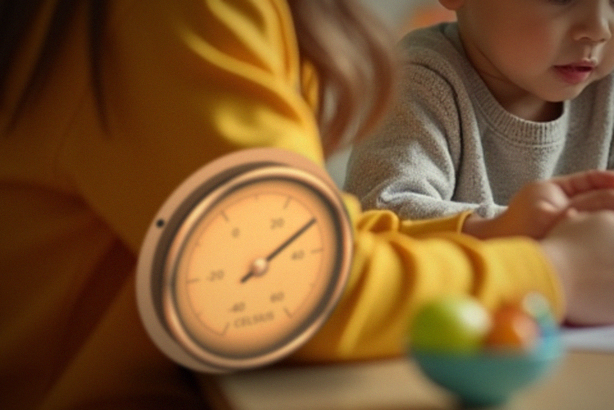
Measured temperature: 30 °C
